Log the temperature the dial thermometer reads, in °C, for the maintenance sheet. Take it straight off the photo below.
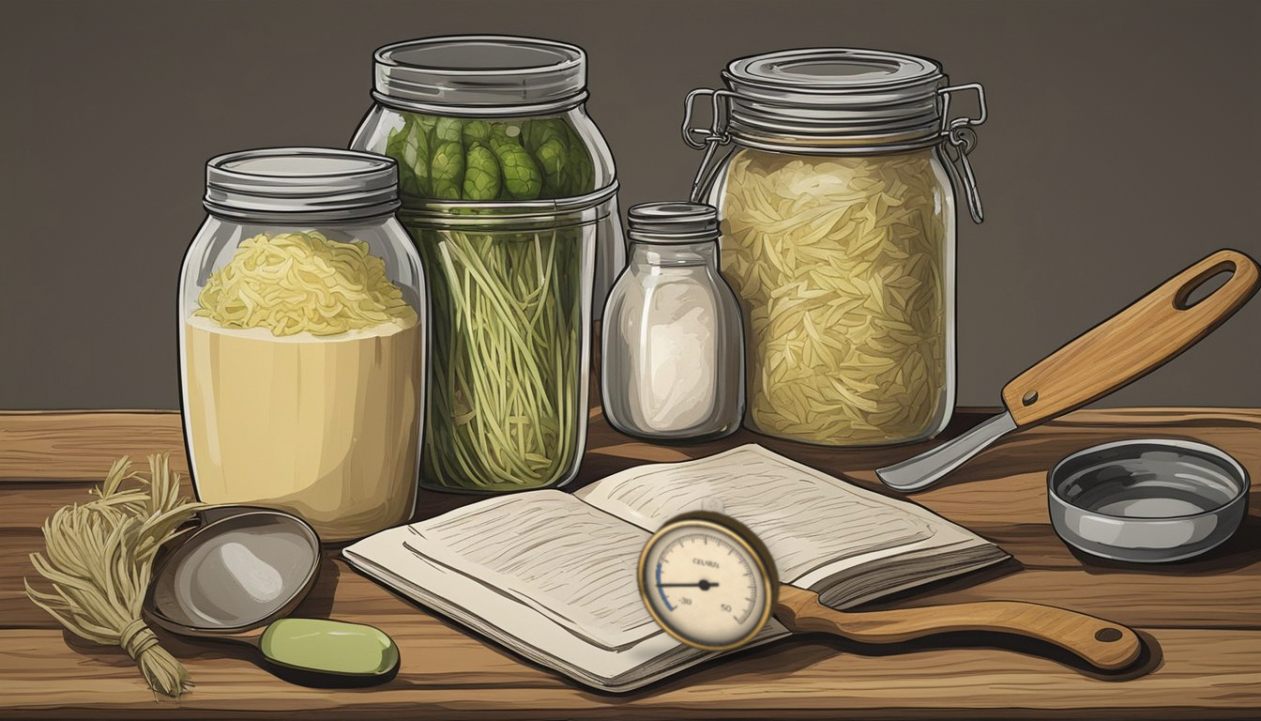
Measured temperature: -20 °C
